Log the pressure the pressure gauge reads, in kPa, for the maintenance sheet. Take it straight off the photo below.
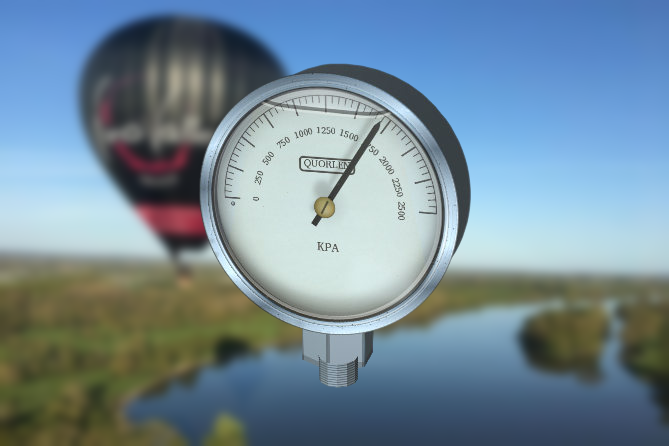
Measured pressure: 1700 kPa
